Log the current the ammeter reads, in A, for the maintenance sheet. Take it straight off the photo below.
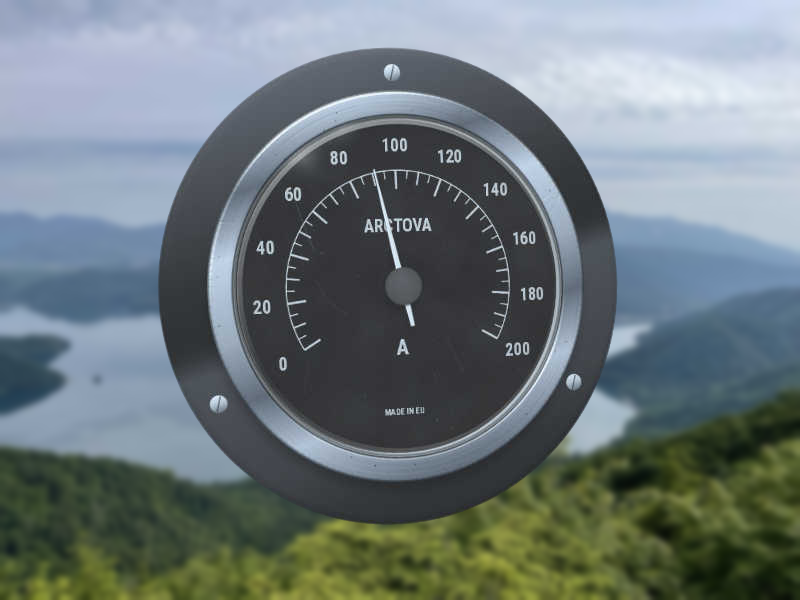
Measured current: 90 A
